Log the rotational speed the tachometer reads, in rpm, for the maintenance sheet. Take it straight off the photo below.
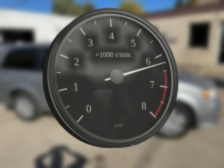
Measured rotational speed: 6250 rpm
